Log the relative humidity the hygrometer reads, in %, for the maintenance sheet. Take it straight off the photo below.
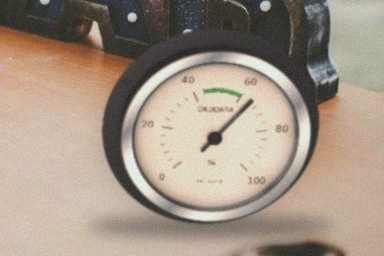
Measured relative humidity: 64 %
